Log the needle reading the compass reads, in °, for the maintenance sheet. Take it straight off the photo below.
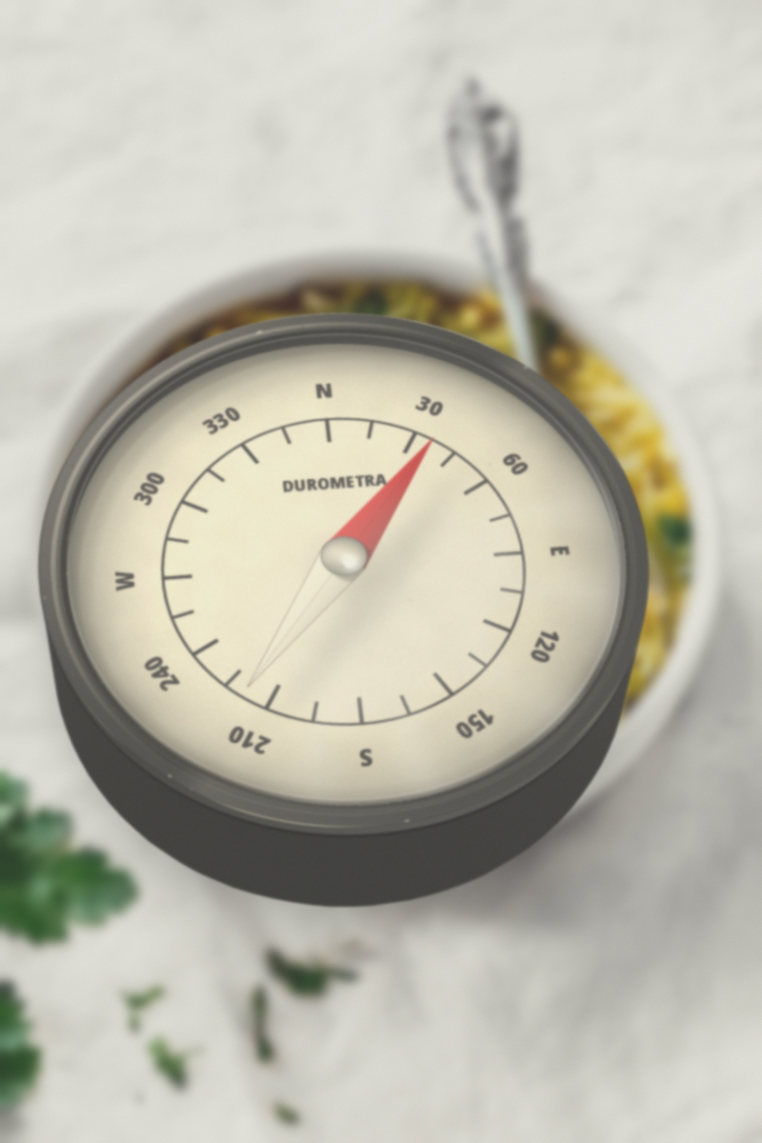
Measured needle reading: 37.5 °
